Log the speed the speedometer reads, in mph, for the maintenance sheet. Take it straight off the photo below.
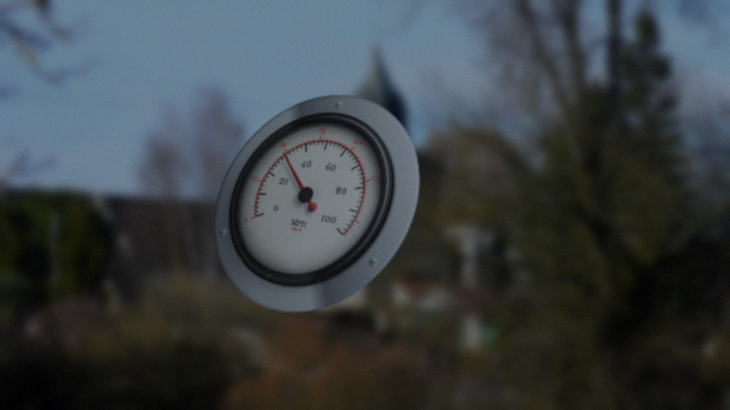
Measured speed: 30 mph
